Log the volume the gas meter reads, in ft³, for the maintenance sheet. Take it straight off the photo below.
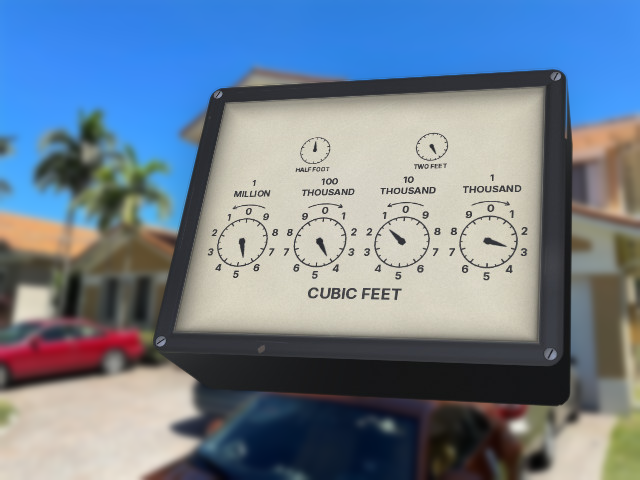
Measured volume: 541300 ft³
